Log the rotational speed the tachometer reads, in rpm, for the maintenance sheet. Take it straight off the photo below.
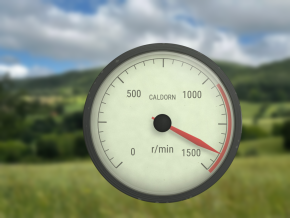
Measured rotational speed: 1400 rpm
